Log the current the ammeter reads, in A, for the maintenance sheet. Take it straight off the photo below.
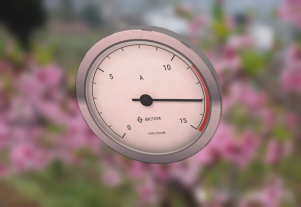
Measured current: 13 A
